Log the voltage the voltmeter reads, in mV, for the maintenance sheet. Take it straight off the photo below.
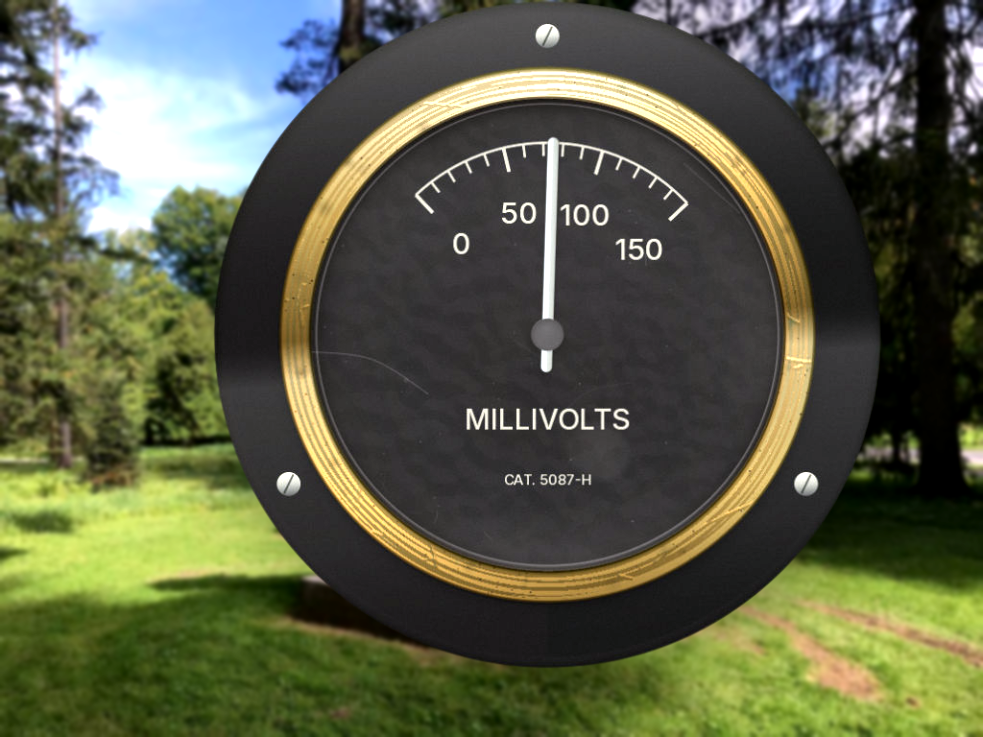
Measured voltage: 75 mV
